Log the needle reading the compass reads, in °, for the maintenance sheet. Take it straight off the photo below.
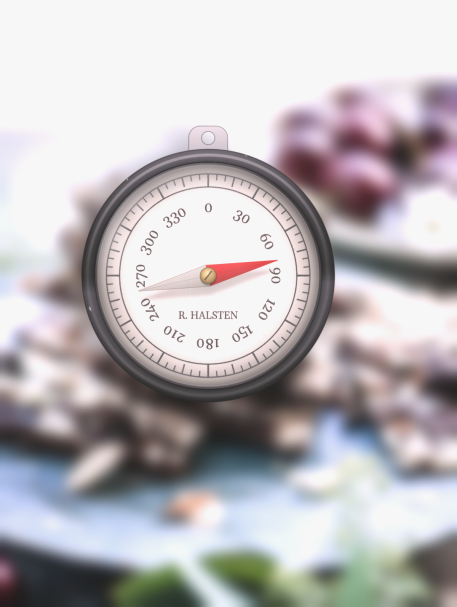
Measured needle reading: 77.5 °
